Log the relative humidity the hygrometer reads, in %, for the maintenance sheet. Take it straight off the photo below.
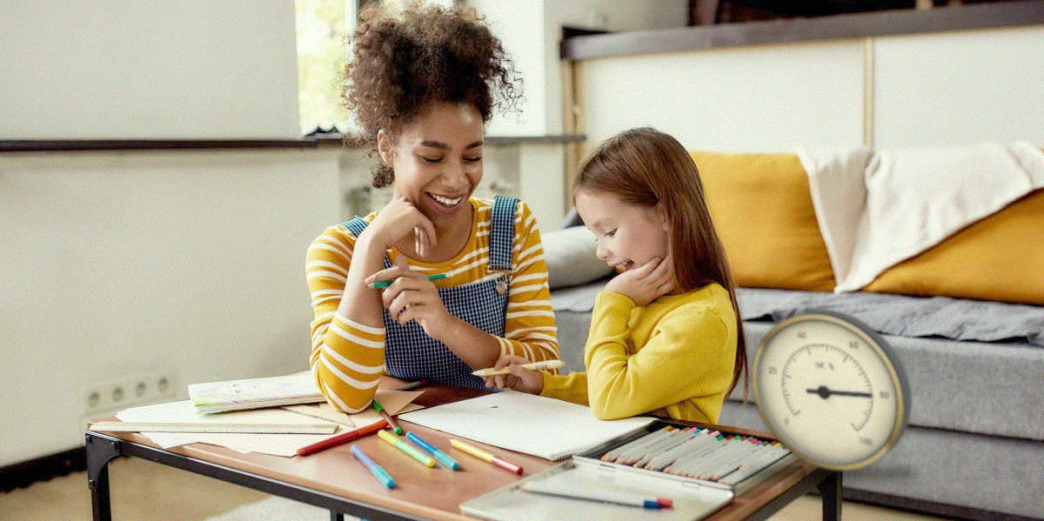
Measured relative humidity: 80 %
